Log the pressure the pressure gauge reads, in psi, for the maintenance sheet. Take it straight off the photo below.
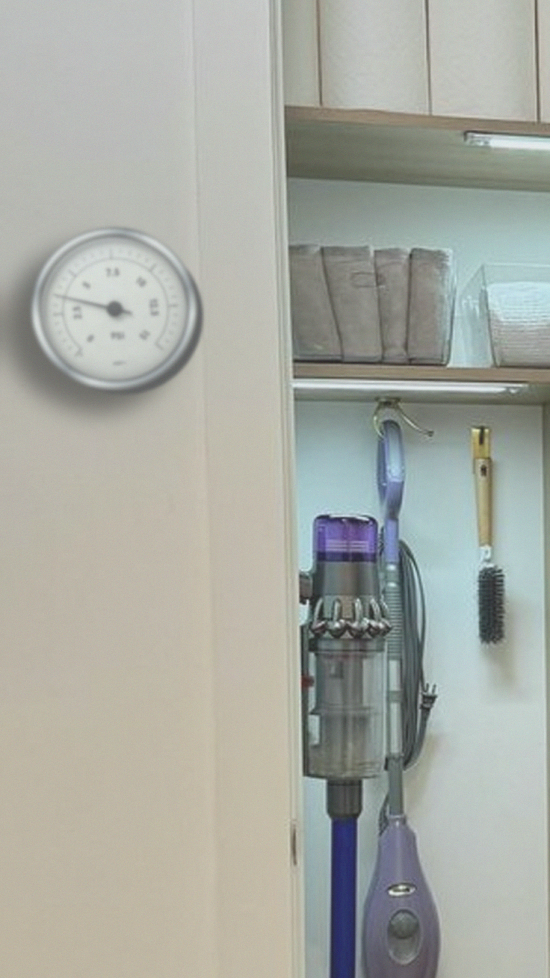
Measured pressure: 3.5 psi
